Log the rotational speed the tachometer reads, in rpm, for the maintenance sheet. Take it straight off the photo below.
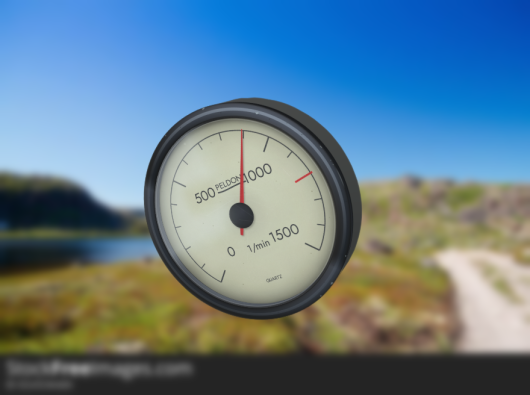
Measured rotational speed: 900 rpm
